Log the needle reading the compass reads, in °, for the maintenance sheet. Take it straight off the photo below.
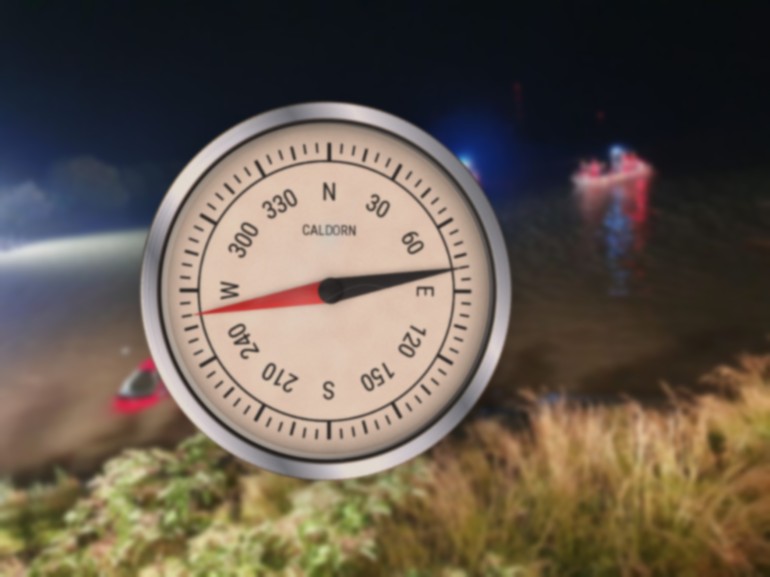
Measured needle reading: 260 °
